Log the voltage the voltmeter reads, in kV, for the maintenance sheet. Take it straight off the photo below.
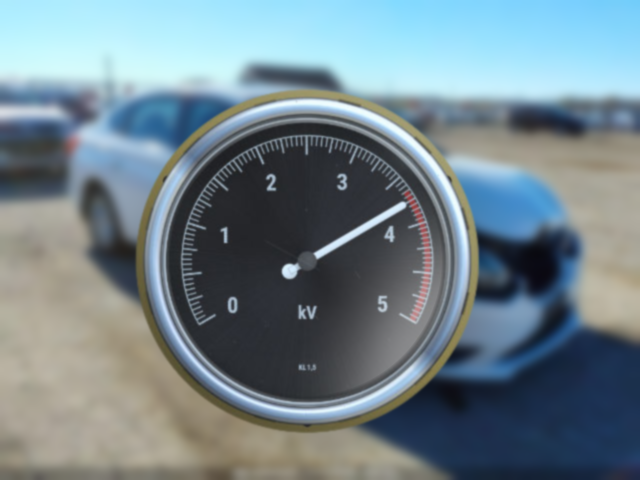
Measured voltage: 3.75 kV
